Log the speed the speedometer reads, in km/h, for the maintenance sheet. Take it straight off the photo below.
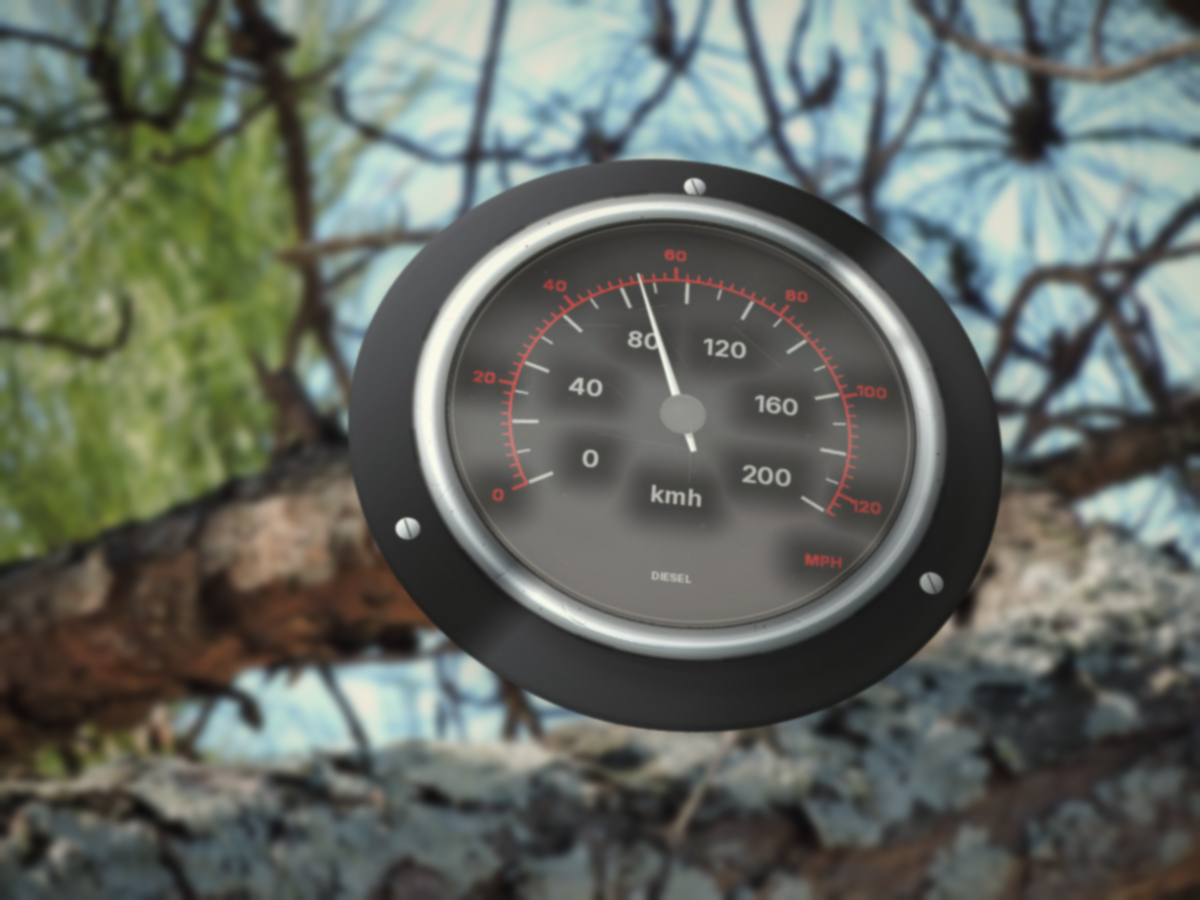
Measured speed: 85 km/h
